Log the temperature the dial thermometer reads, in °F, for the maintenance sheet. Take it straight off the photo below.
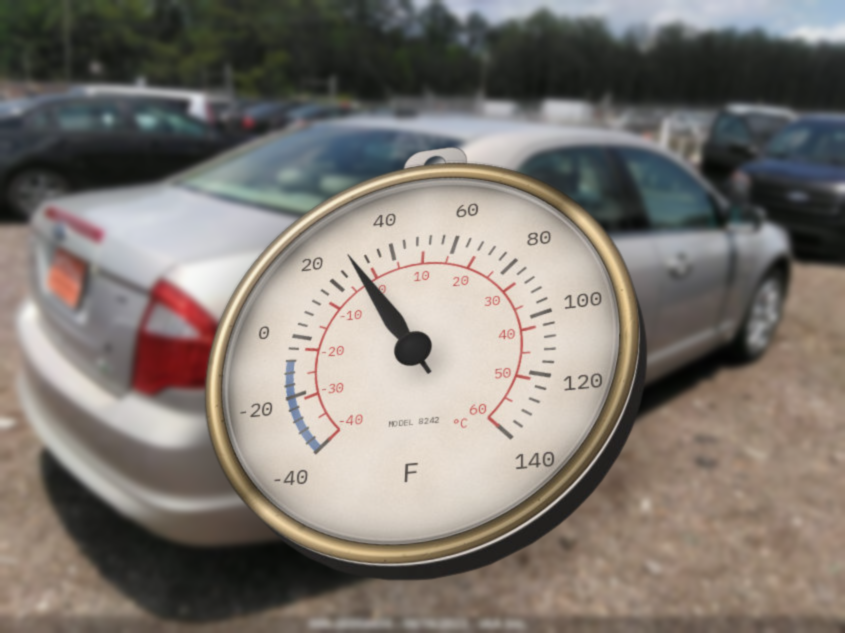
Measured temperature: 28 °F
